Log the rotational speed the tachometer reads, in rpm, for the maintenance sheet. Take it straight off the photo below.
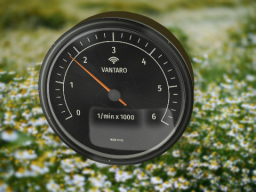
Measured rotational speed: 1800 rpm
